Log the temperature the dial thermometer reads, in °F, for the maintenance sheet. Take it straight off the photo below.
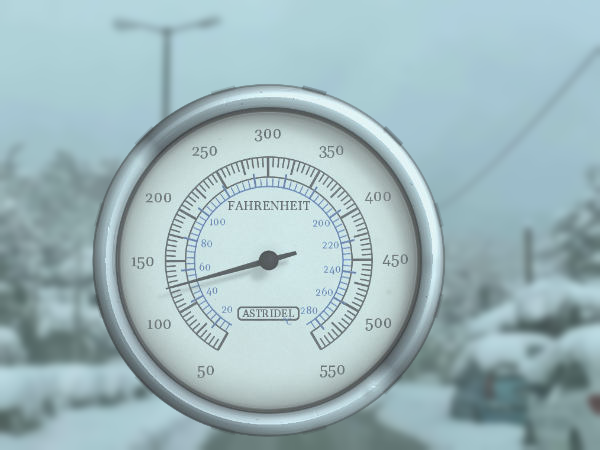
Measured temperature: 125 °F
